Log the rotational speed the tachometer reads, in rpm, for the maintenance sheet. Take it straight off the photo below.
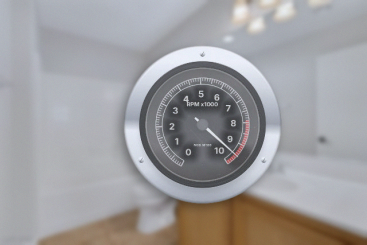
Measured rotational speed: 9500 rpm
